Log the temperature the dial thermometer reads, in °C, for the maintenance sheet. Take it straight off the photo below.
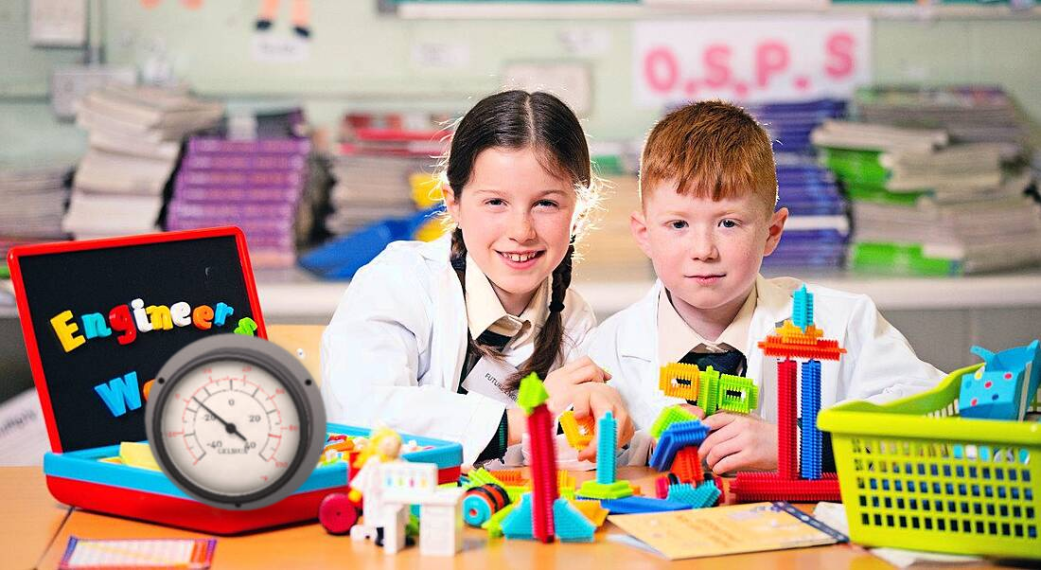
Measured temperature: -15 °C
